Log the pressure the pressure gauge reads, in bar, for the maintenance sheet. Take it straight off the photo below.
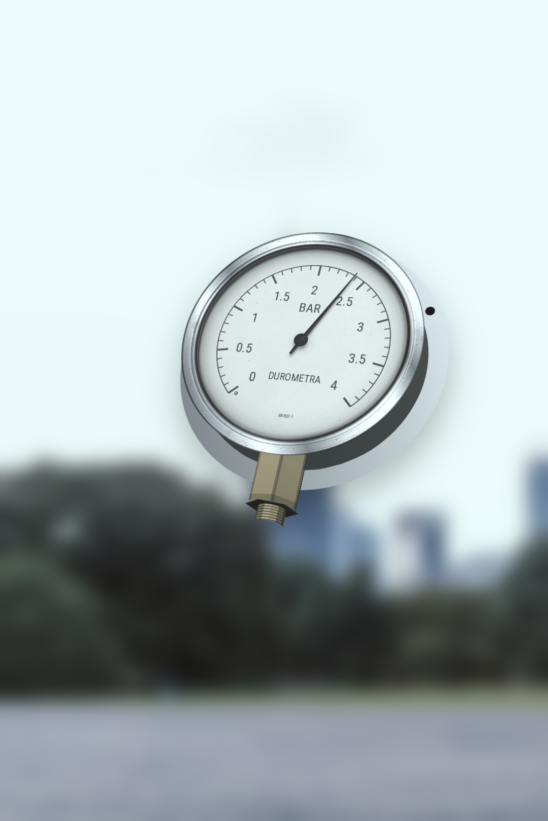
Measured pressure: 2.4 bar
